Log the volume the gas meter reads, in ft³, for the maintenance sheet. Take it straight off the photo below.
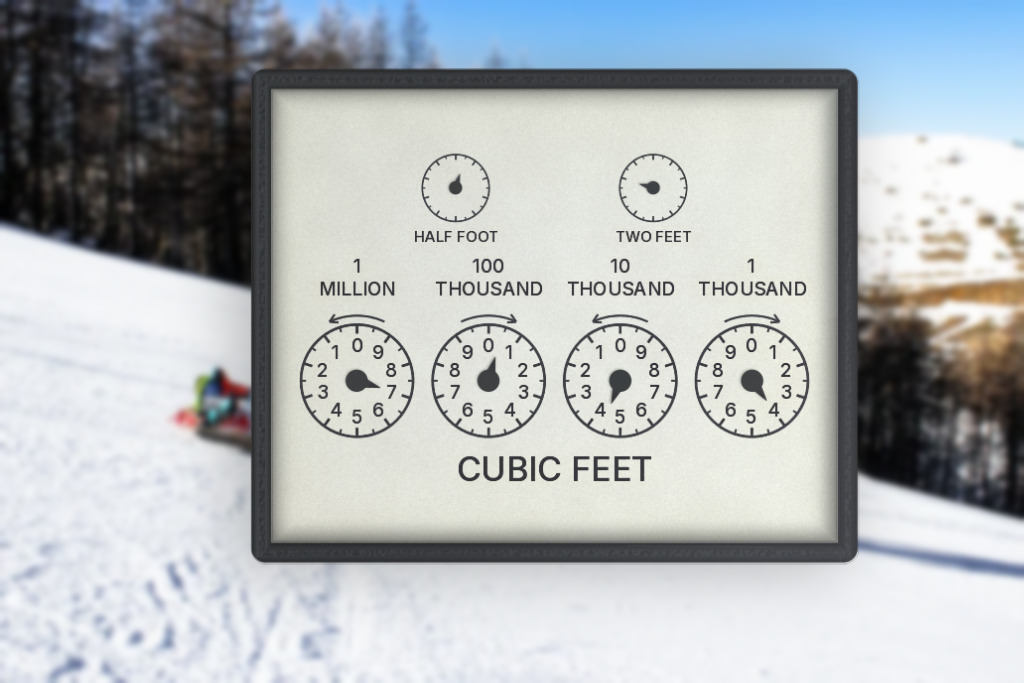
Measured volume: 704400 ft³
